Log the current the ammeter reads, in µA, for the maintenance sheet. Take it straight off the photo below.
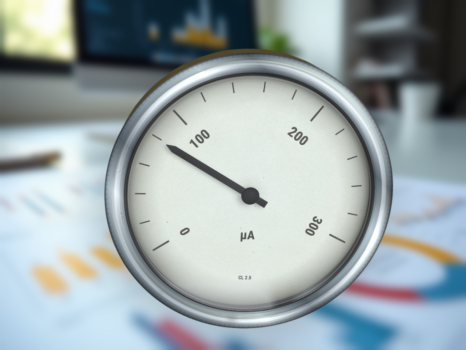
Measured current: 80 µA
